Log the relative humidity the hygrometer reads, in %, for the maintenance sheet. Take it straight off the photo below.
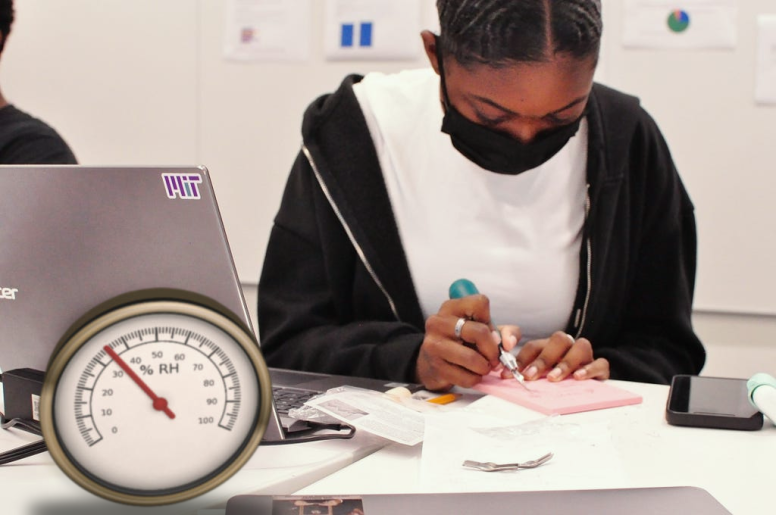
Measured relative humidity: 35 %
